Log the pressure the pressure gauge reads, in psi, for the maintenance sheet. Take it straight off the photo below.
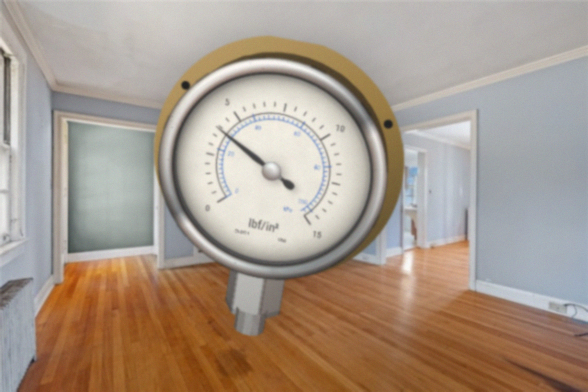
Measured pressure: 4 psi
